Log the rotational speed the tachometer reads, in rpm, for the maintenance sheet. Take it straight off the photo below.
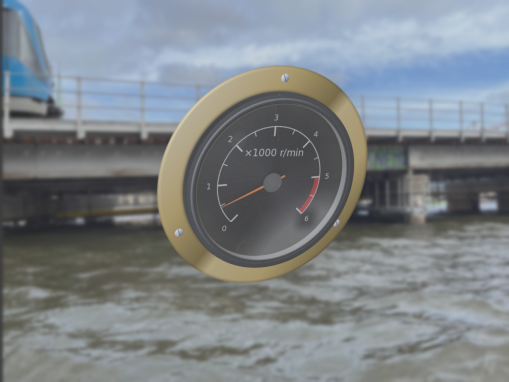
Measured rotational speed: 500 rpm
